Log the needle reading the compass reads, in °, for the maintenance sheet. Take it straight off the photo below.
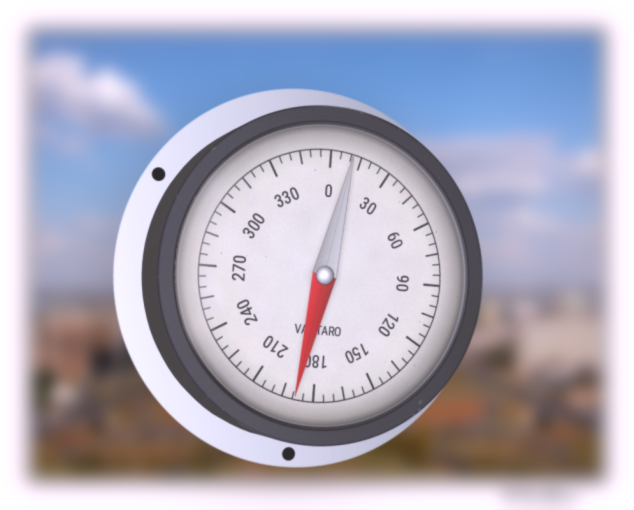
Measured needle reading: 190 °
